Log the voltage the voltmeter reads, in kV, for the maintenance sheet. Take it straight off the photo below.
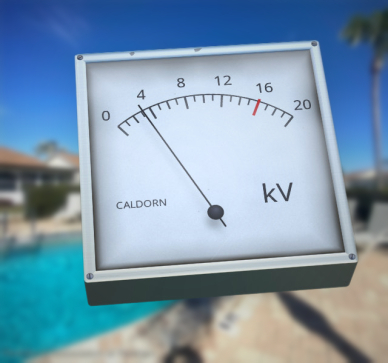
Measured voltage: 3 kV
